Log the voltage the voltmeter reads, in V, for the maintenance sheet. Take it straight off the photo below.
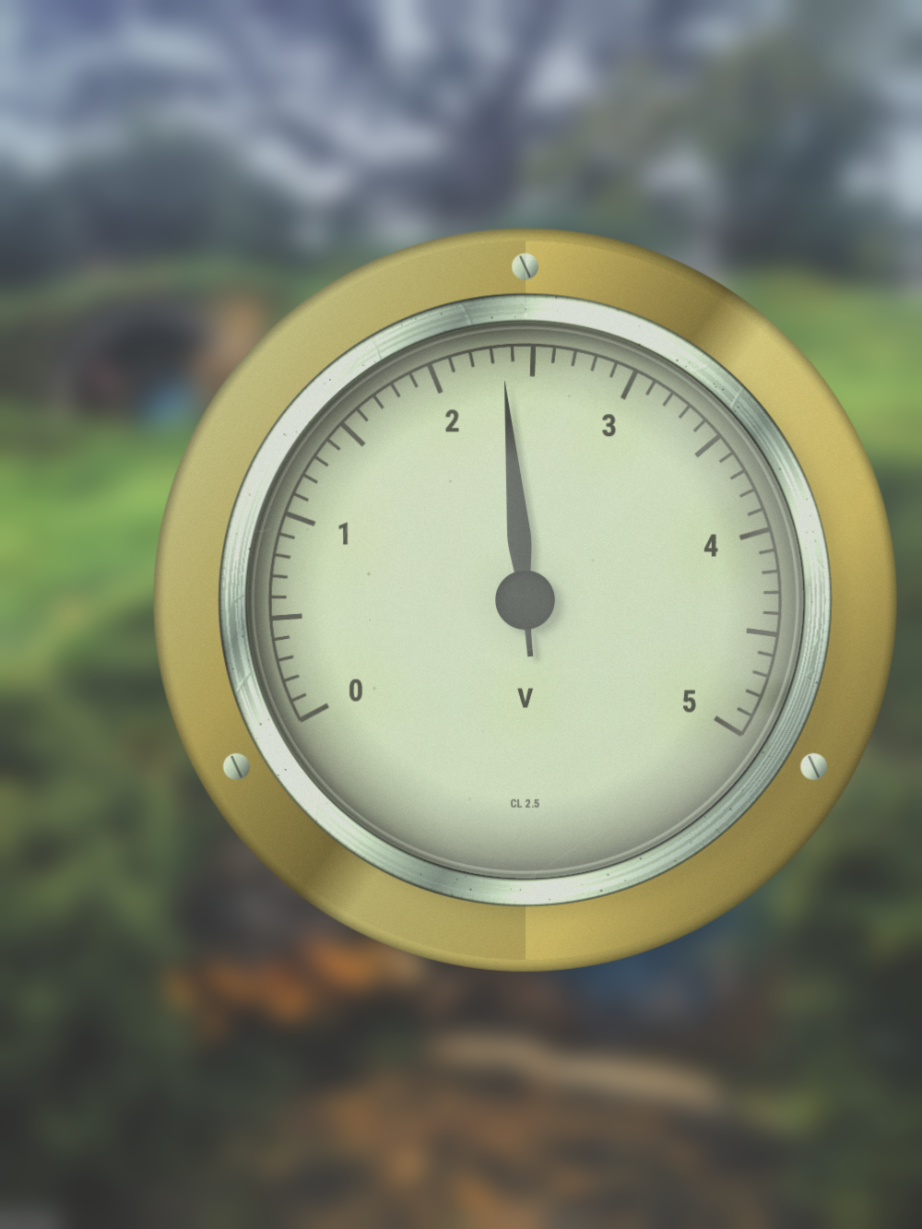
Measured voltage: 2.35 V
